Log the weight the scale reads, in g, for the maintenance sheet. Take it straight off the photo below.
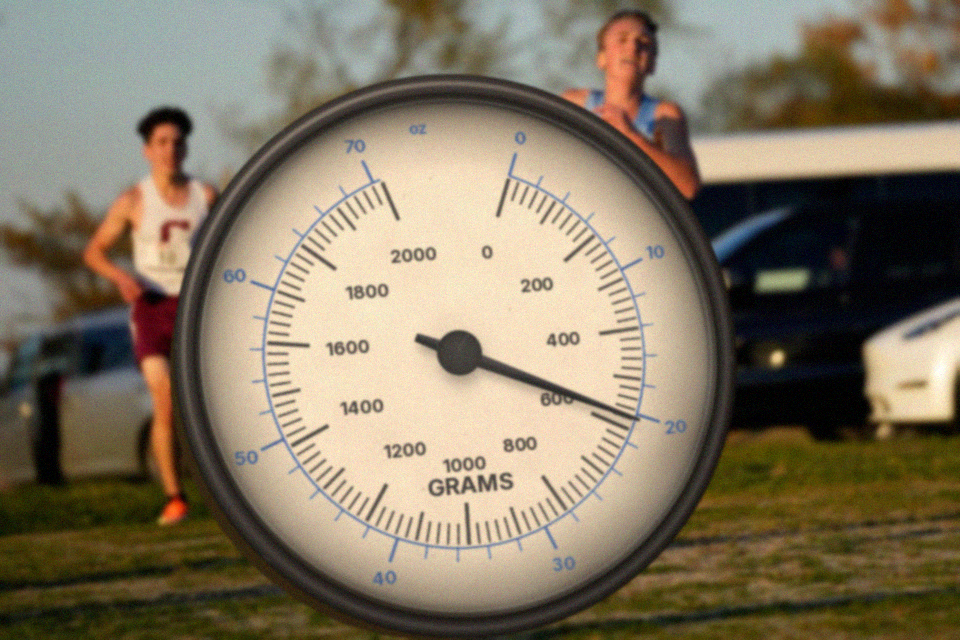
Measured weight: 580 g
